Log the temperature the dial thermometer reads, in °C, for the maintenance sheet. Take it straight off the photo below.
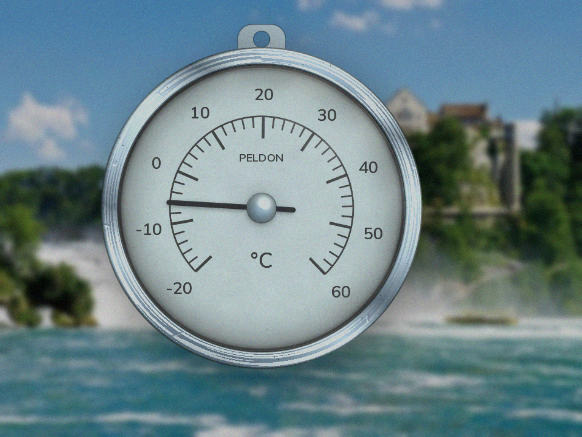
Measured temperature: -6 °C
